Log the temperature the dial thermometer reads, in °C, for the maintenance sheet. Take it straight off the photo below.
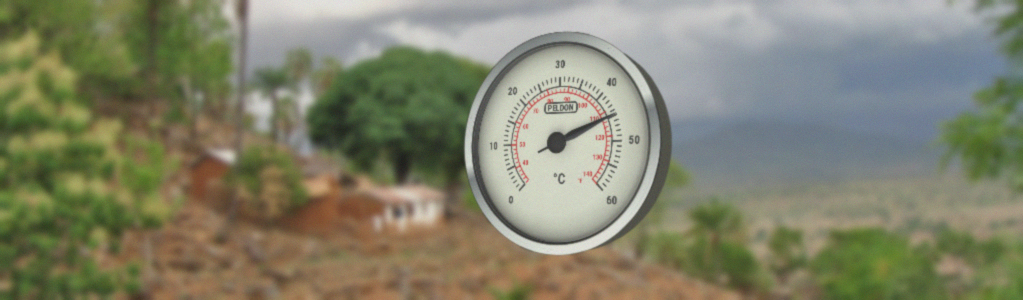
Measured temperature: 45 °C
